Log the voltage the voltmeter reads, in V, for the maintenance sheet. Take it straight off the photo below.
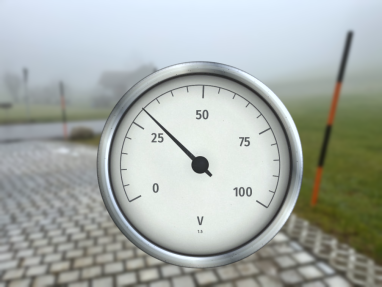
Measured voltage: 30 V
